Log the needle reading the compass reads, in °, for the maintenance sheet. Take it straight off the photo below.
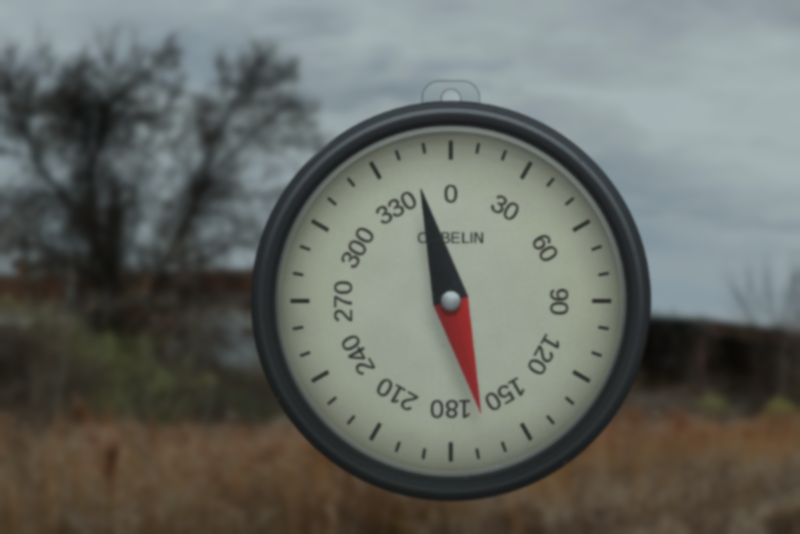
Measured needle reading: 165 °
